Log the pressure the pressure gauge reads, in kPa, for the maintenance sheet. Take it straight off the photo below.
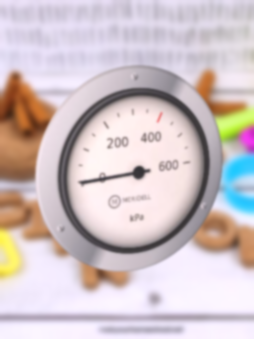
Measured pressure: 0 kPa
